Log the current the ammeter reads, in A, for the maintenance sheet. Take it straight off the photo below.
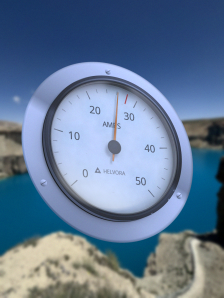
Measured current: 26 A
